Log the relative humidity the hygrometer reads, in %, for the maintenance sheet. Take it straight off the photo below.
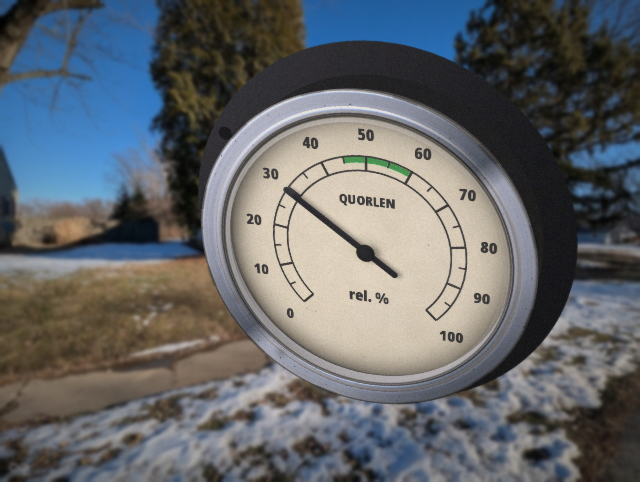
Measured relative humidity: 30 %
